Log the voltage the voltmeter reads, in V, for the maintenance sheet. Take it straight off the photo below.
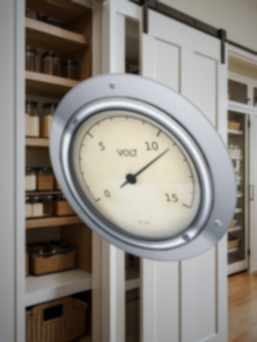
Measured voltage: 11 V
